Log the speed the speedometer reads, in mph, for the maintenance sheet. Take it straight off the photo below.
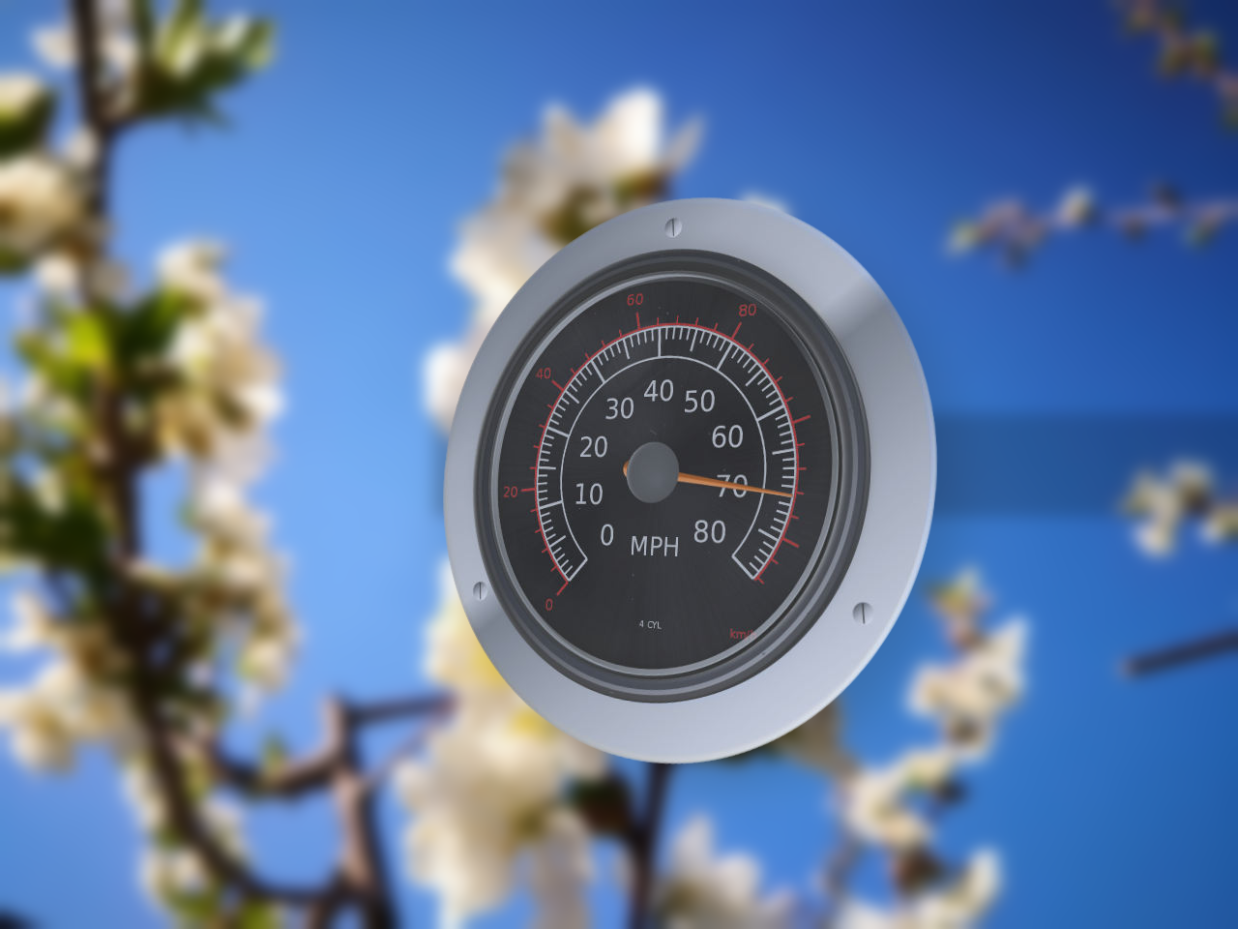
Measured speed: 70 mph
